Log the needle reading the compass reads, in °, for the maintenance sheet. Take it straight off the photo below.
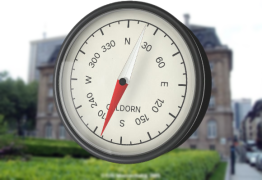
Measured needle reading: 200 °
